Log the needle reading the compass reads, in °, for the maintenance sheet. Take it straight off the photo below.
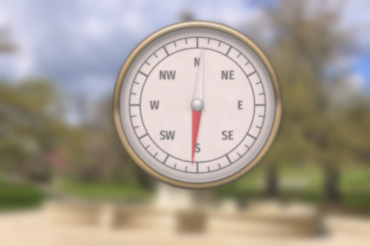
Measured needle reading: 185 °
